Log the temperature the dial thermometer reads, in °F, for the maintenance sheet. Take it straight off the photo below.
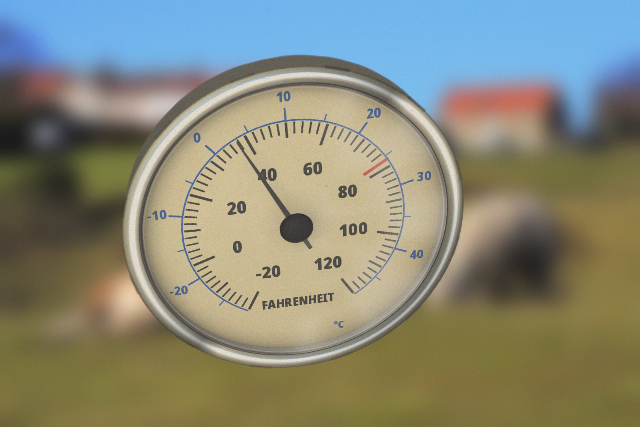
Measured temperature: 38 °F
